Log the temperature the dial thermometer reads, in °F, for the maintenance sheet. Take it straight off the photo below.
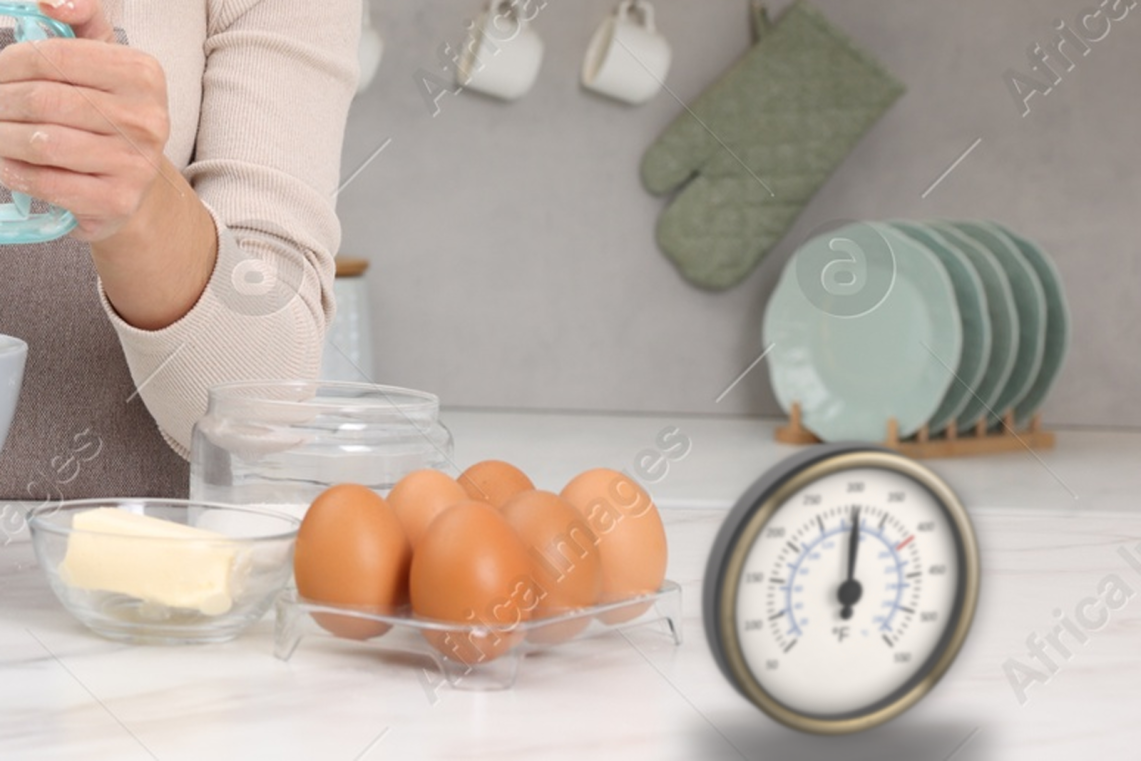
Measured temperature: 300 °F
